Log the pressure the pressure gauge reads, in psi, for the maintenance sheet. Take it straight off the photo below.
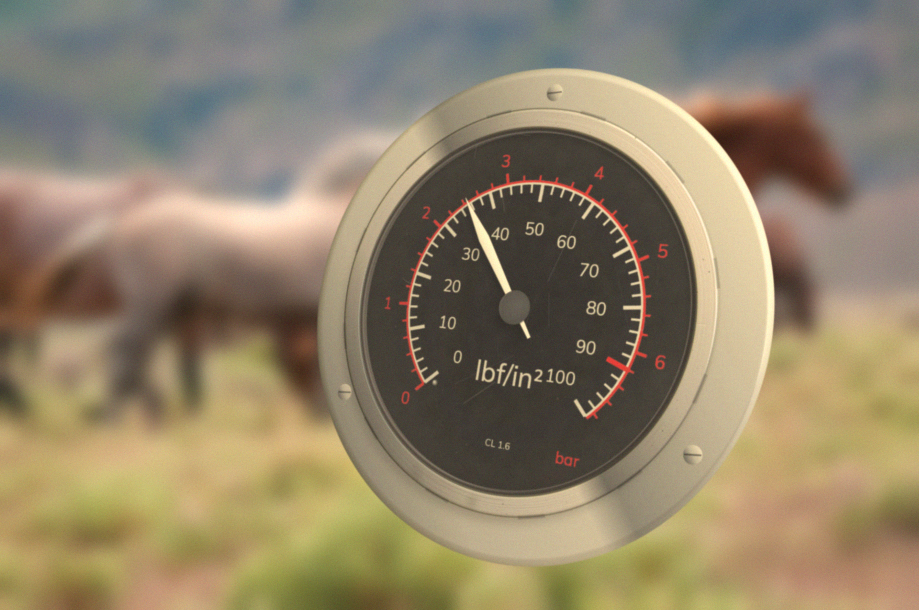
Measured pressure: 36 psi
